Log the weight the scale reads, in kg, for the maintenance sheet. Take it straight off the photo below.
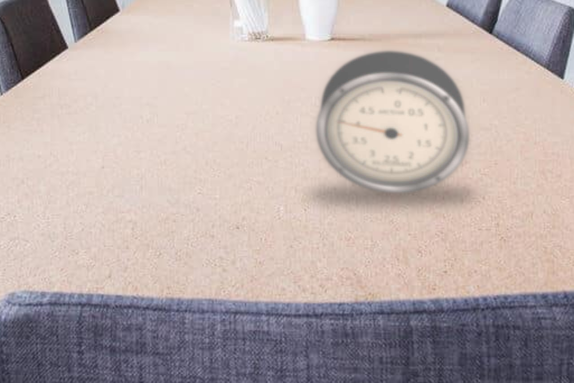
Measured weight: 4 kg
